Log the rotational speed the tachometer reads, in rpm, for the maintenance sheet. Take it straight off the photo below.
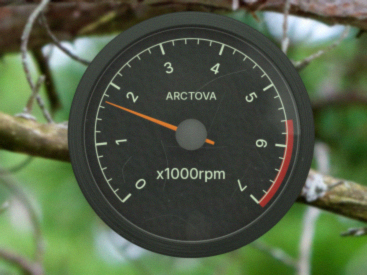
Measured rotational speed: 1700 rpm
